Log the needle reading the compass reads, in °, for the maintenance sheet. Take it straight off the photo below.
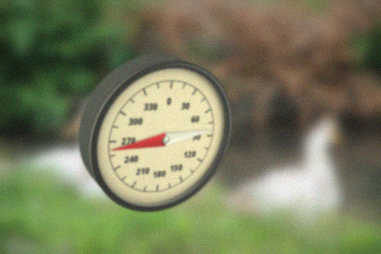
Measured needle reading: 262.5 °
